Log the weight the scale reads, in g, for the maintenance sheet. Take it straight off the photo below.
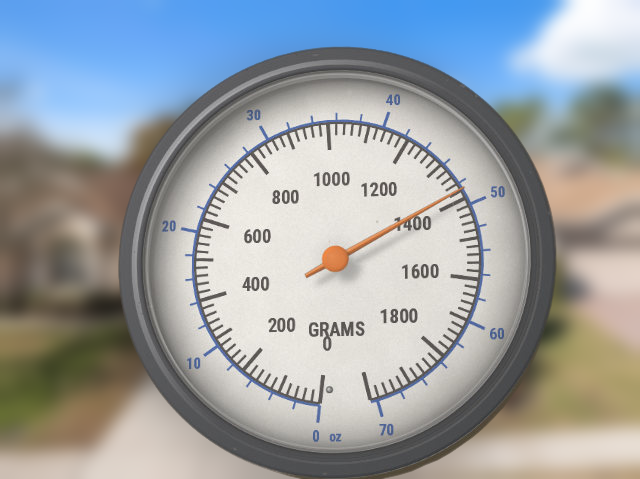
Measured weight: 1380 g
